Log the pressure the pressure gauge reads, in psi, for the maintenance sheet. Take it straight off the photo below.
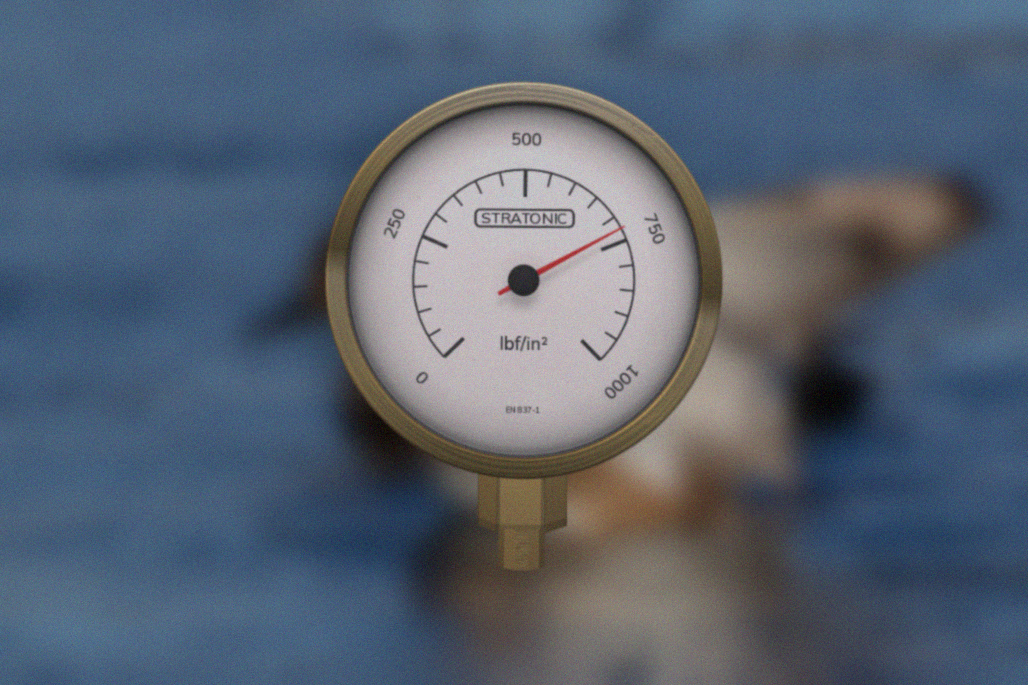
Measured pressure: 725 psi
